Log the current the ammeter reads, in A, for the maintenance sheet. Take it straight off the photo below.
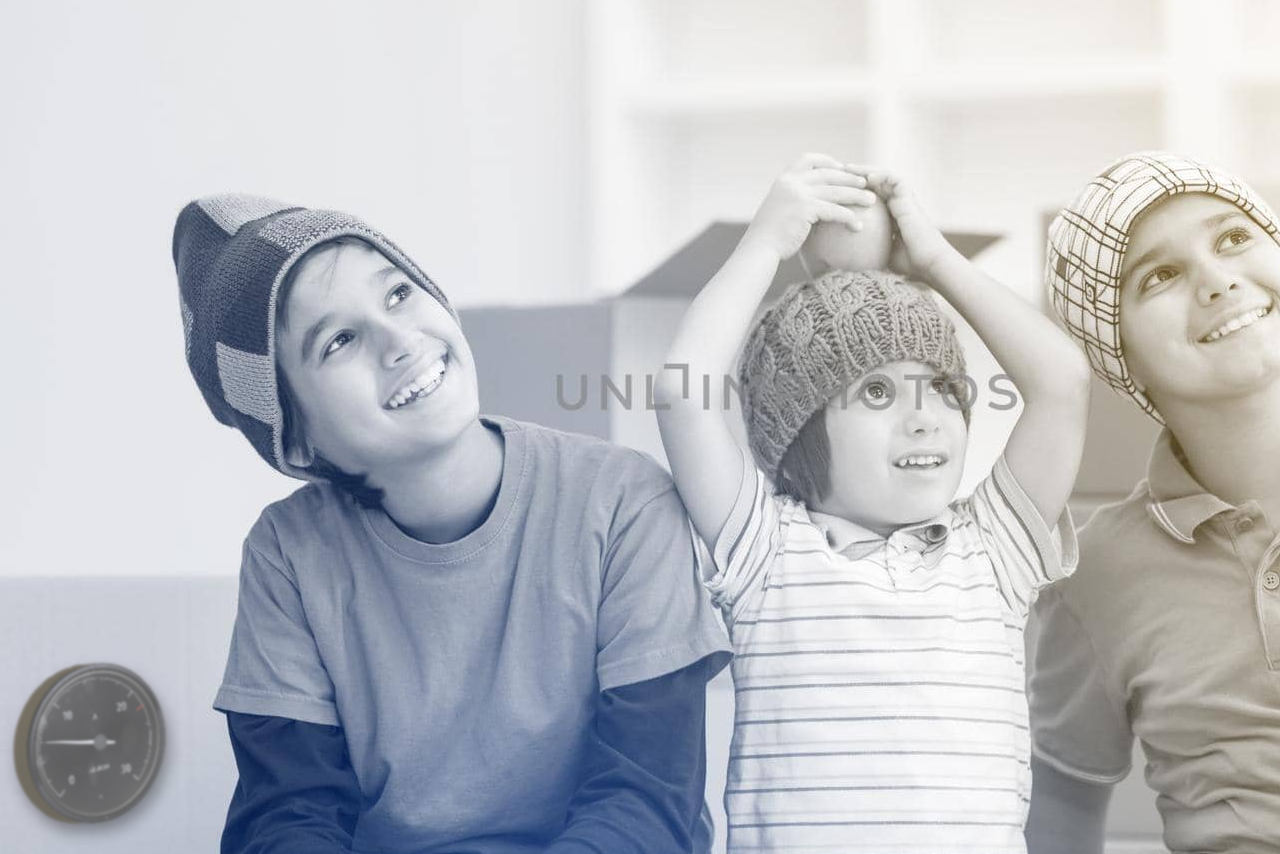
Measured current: 6 A
